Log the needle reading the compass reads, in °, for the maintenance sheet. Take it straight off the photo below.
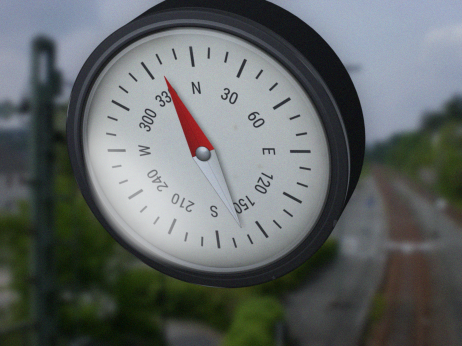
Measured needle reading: 340 °
